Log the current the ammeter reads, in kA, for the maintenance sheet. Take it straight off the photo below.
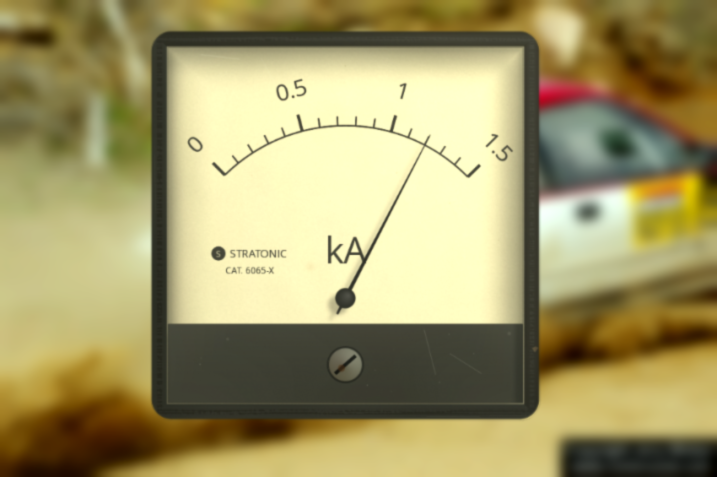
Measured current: 1.2 kA
